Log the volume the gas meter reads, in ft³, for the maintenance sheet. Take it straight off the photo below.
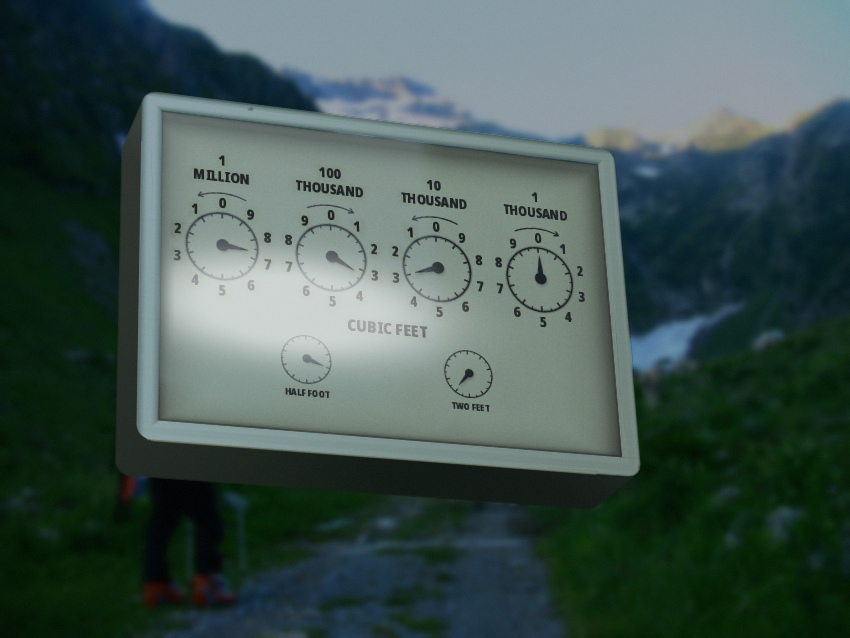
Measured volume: 733000 ft³
